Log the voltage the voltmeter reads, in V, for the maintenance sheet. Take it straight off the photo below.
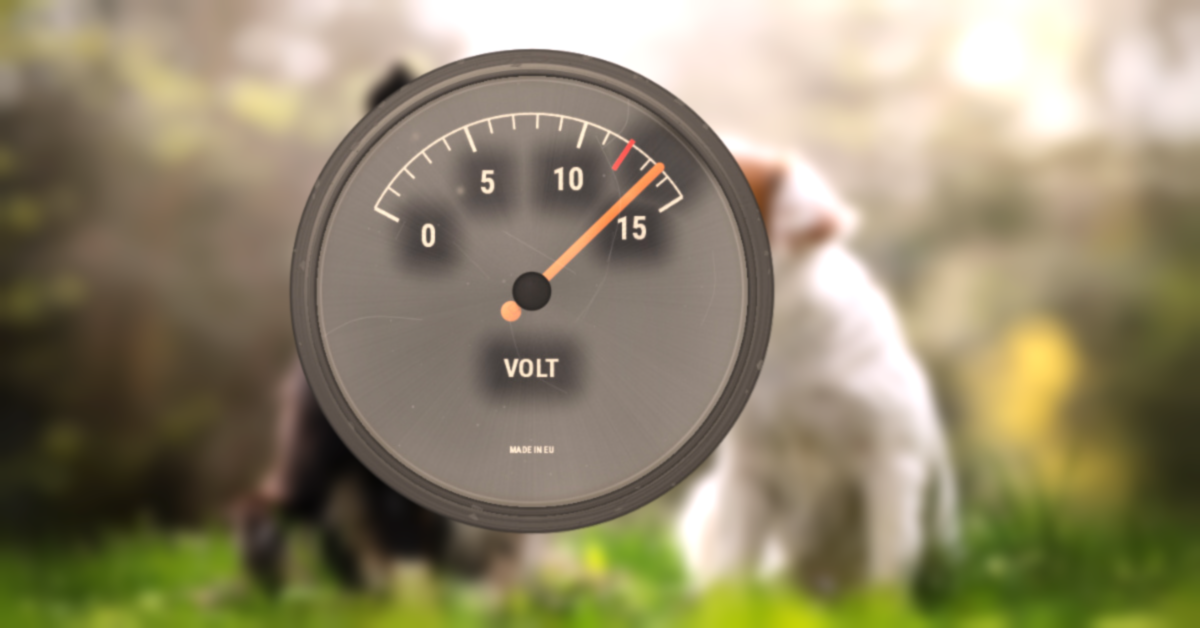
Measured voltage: 13.5 V
